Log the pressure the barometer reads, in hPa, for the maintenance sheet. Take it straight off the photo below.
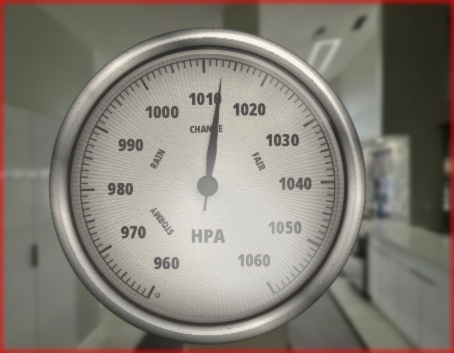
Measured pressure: 1013 hPa
